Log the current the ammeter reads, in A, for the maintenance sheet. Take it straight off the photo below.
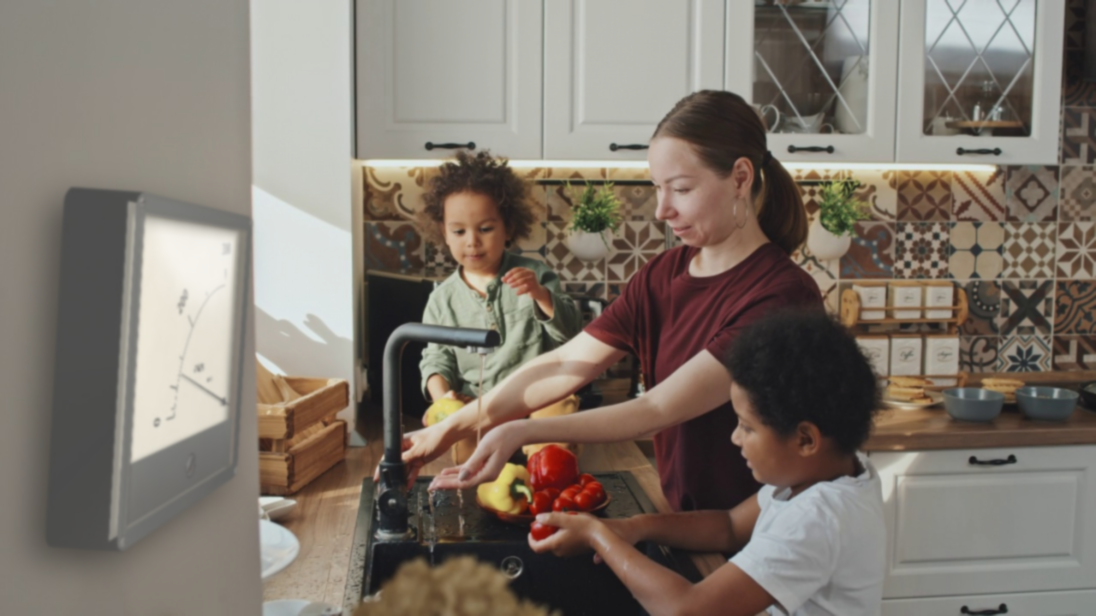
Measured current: 125 A
